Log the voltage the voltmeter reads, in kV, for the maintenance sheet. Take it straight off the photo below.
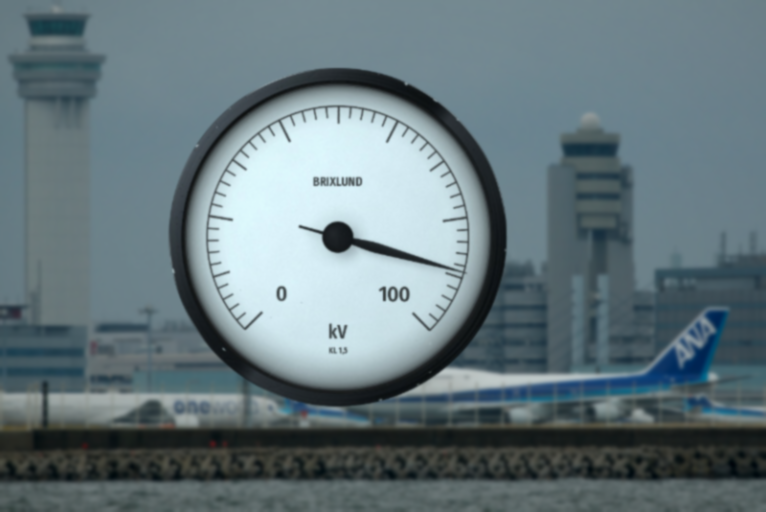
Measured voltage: 89 kV
